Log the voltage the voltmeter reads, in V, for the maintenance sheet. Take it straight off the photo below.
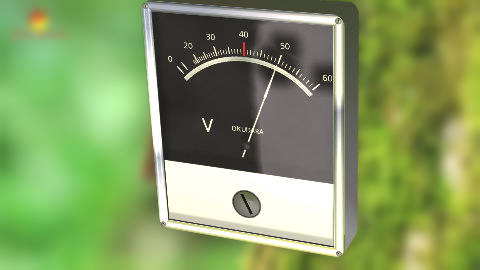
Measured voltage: 50 V
